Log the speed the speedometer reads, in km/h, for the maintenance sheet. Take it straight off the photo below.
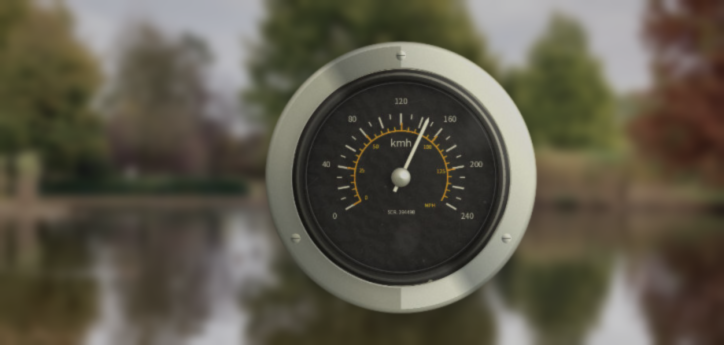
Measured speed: 145 km/h
